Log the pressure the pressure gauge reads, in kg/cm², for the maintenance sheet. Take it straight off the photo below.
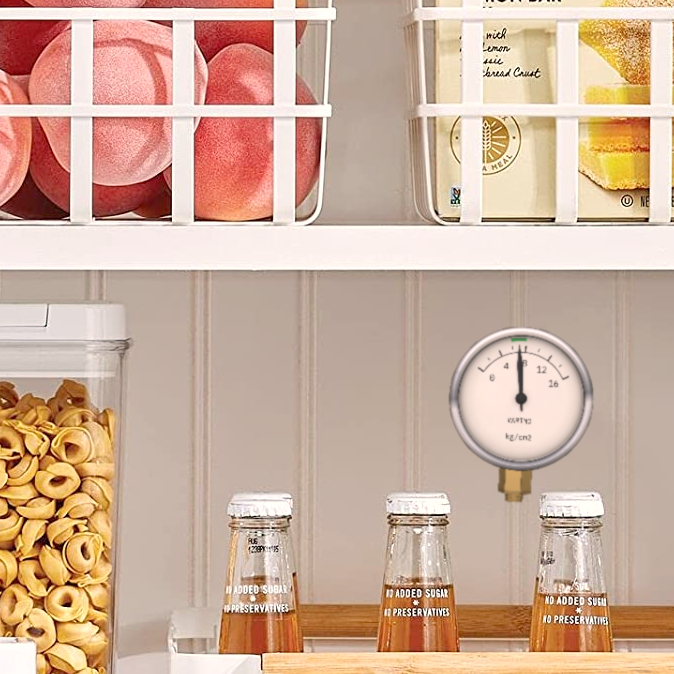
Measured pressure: 7 kg/cm²
